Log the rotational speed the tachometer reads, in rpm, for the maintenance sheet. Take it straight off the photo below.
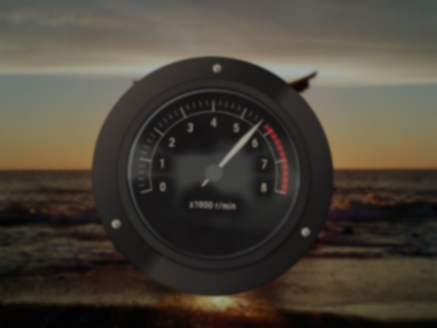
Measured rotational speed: 5600 rpm
